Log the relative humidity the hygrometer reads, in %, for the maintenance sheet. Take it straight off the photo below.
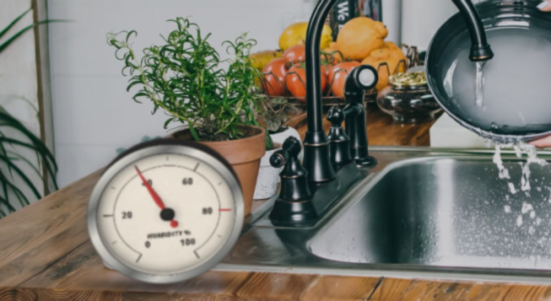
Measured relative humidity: 40 %
